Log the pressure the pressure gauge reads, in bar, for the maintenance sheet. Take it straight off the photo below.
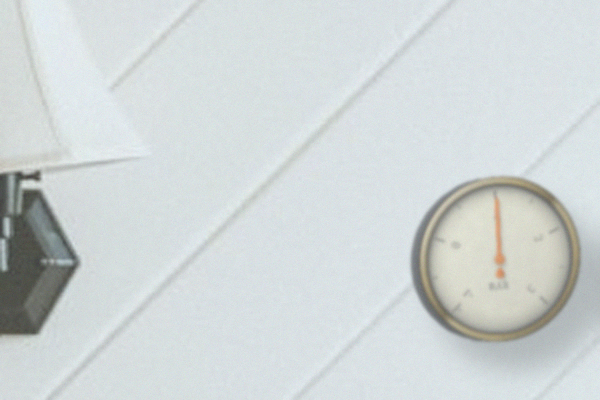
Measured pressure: 1 bar
